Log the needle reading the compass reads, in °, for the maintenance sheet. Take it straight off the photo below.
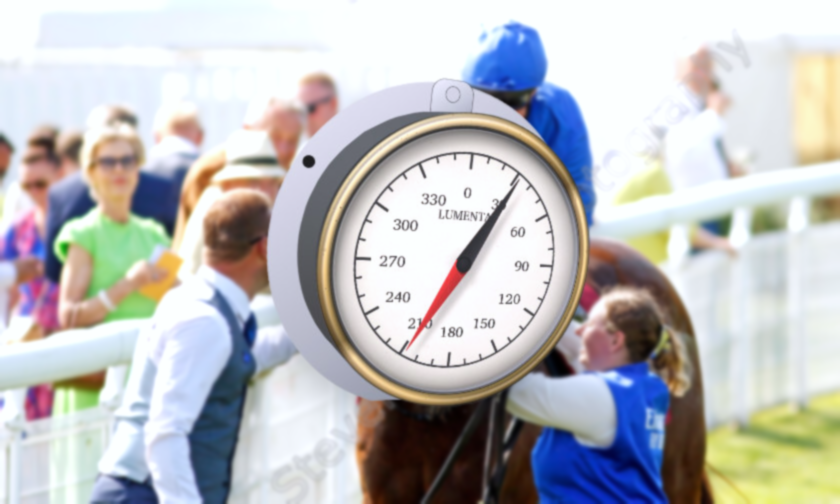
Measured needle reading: 210 °
